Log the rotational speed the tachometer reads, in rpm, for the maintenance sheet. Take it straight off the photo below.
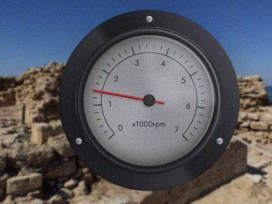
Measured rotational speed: 1400 rpm
